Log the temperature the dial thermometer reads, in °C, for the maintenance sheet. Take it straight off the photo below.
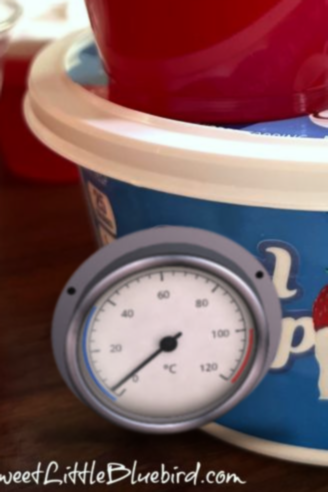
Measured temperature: 4 °C
